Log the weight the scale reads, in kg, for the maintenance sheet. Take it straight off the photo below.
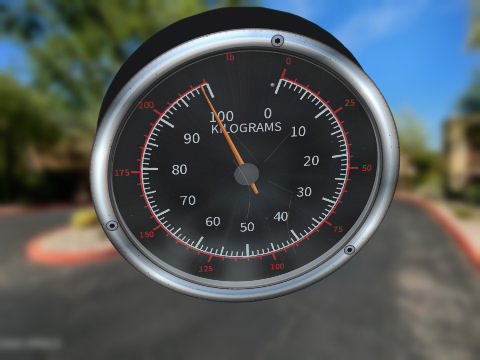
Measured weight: 99 kg
